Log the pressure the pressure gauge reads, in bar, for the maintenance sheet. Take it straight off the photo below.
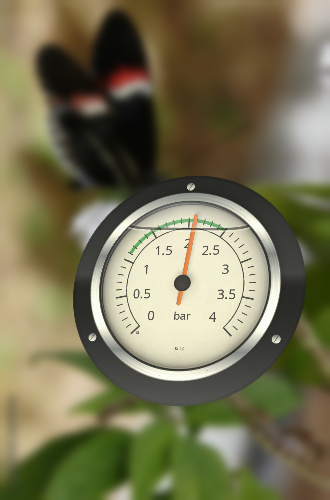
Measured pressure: 2.1 bar
